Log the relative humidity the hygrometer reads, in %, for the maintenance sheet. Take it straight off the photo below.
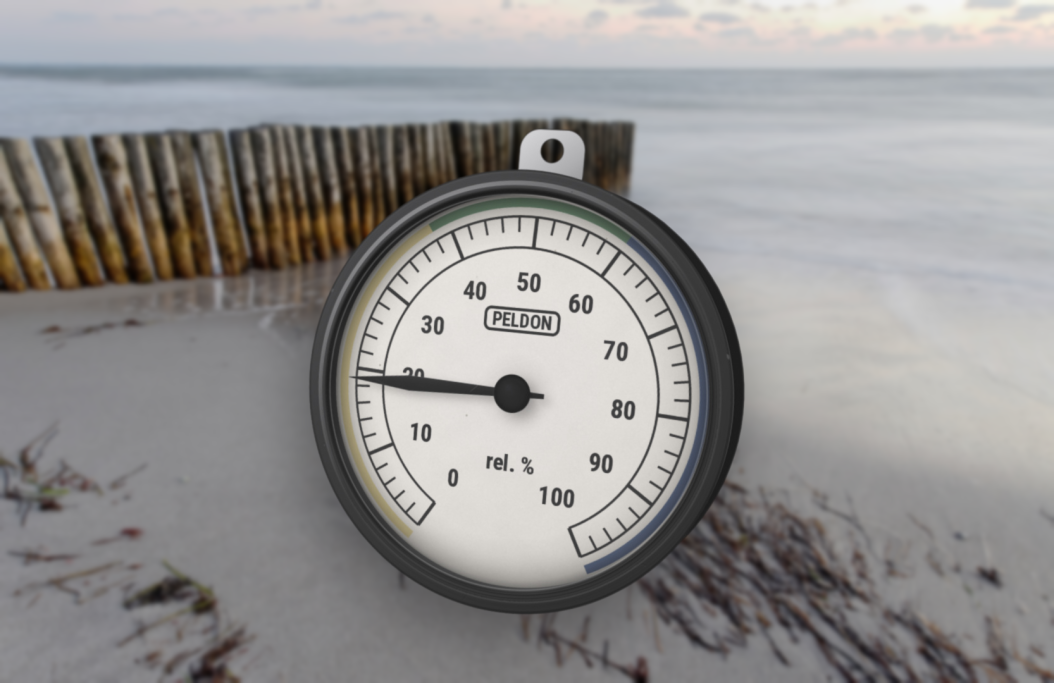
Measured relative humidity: 19 %
